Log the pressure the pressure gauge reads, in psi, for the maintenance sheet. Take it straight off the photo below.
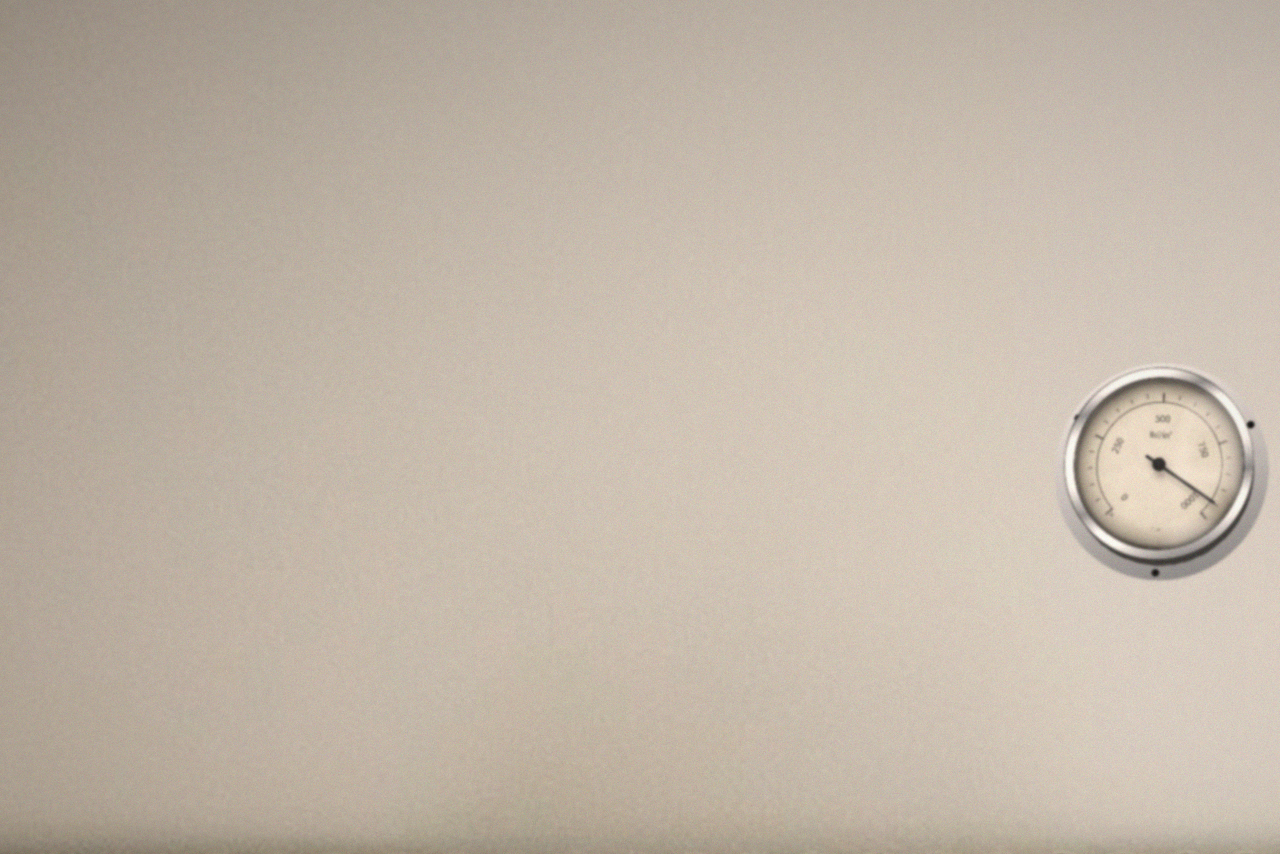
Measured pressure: 950 psi
